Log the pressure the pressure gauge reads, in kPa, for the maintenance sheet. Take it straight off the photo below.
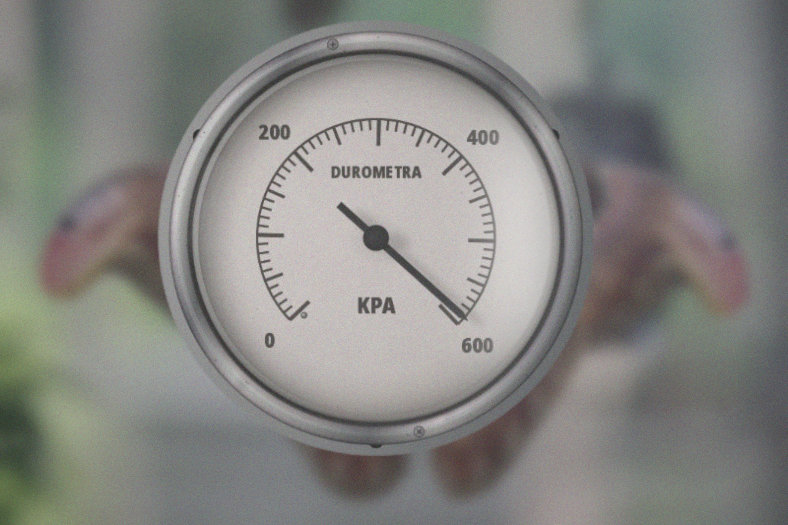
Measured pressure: 590 kPa
